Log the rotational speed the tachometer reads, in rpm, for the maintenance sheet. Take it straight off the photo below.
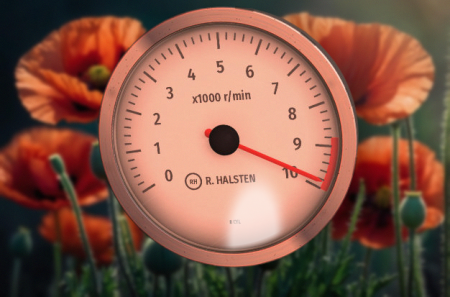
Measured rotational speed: 9800 rpm
